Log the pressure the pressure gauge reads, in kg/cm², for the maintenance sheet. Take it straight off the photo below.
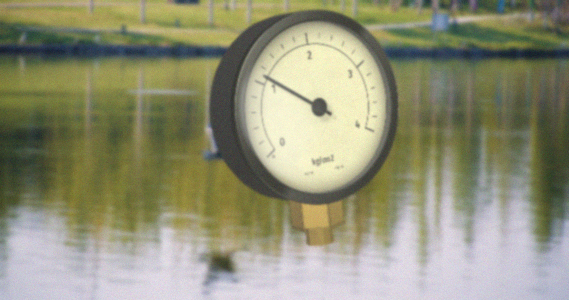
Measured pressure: 1.1 kg/cm²
